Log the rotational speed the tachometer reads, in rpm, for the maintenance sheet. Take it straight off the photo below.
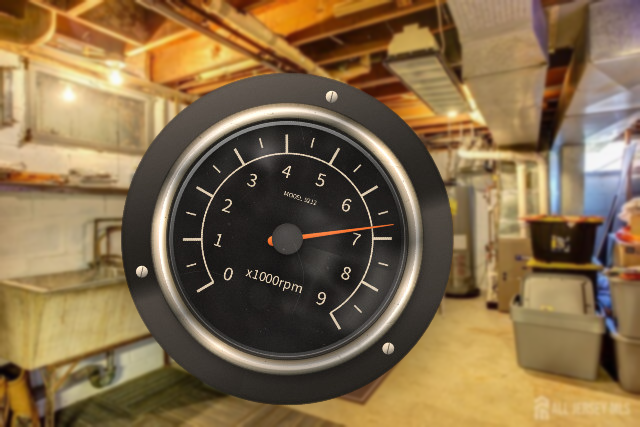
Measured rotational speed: 6750 rpm
